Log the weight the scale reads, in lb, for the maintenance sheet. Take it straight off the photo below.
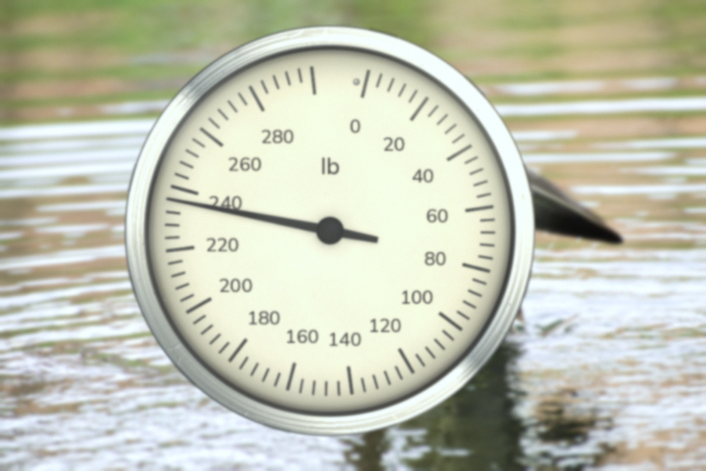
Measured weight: 236 lb
